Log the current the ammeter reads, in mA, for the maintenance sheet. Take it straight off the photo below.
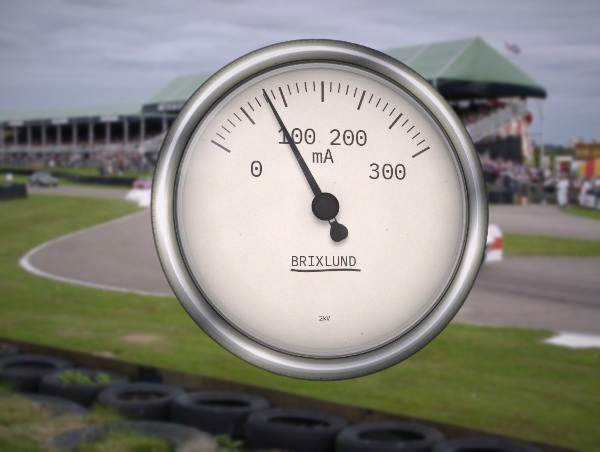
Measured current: 80 mA
